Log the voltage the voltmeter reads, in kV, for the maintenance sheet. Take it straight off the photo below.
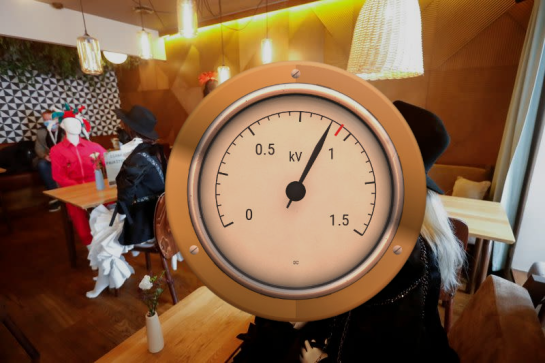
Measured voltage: 0.9 kV
